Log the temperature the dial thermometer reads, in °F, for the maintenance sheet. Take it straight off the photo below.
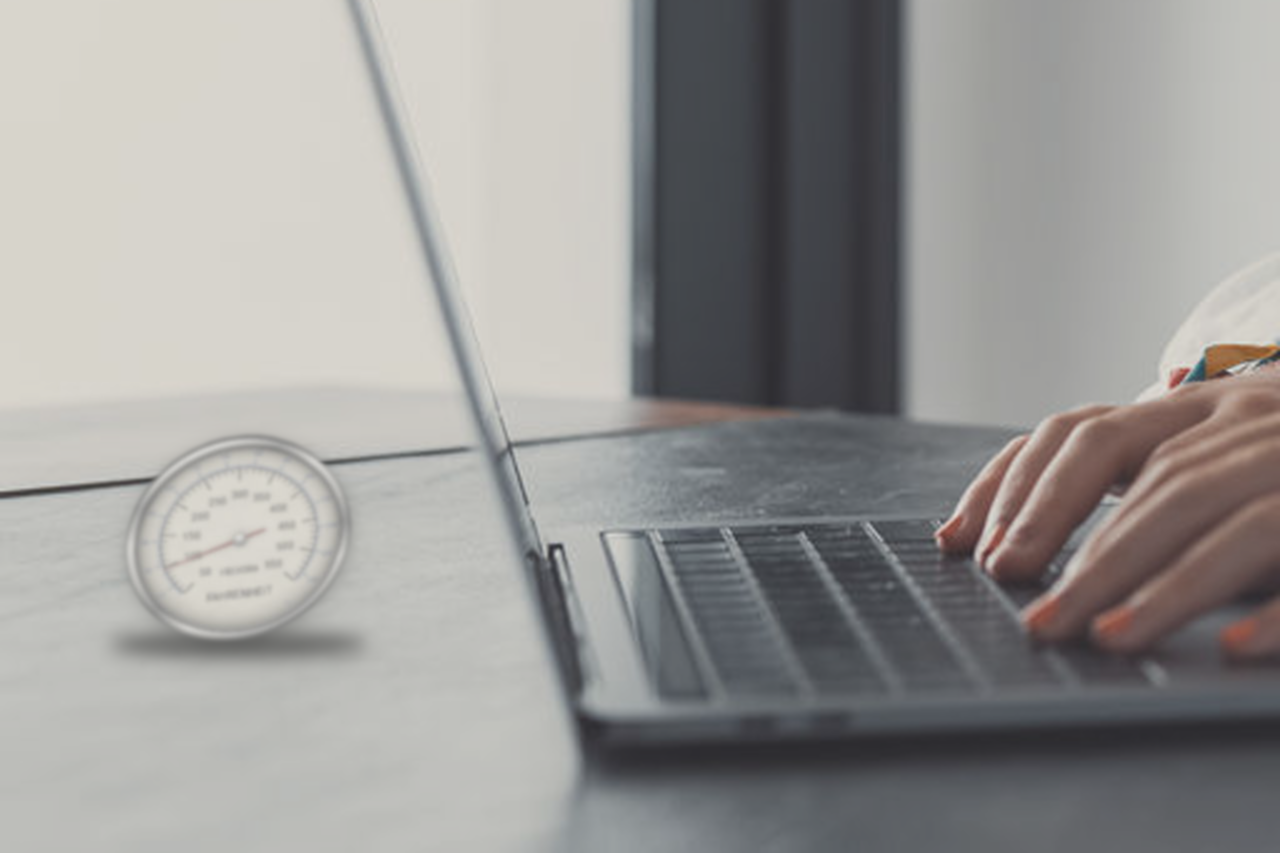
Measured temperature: 100 °F
